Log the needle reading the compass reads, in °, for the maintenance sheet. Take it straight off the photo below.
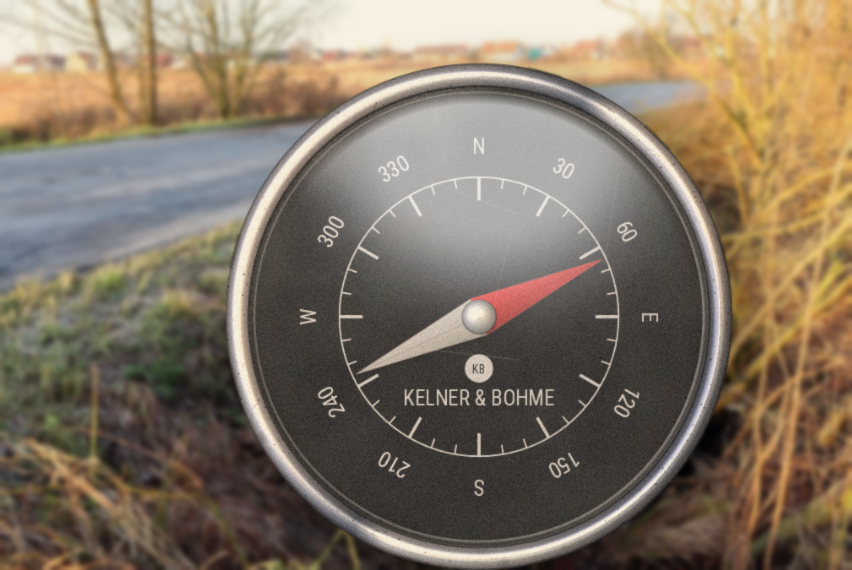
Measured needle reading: 65 °
